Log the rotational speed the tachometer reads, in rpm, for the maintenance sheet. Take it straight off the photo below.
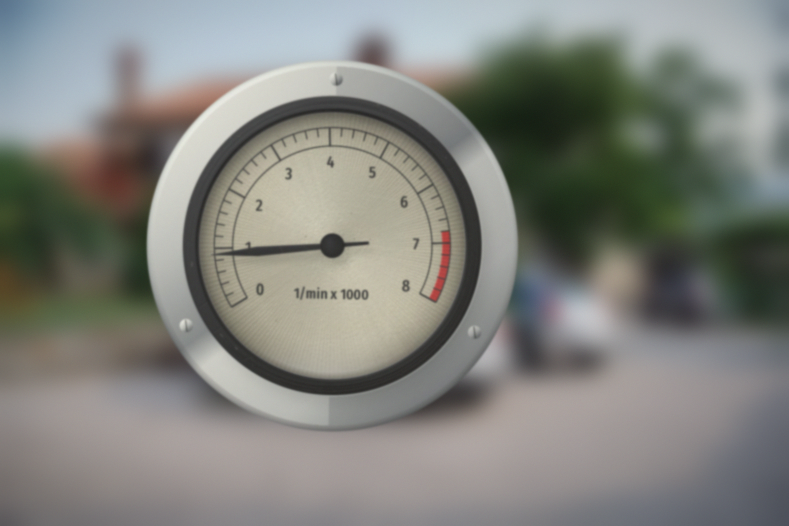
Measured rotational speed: 900 rpm
